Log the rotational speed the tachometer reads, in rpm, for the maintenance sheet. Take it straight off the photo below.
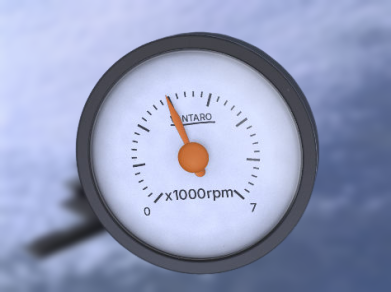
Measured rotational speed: 3000 rpm
